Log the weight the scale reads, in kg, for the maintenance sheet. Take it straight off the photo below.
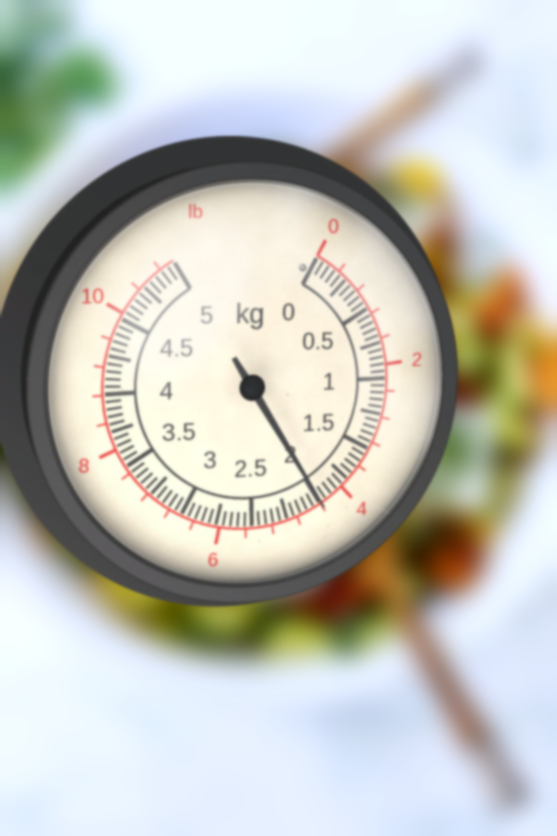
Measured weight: 2 kg
